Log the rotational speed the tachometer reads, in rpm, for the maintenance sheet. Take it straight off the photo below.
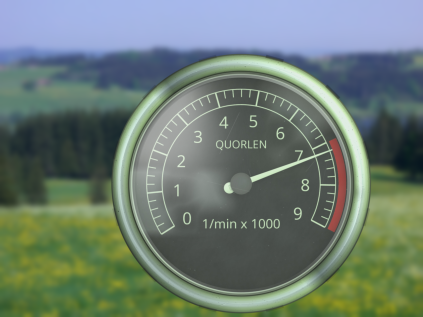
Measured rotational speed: 7200 rpm
